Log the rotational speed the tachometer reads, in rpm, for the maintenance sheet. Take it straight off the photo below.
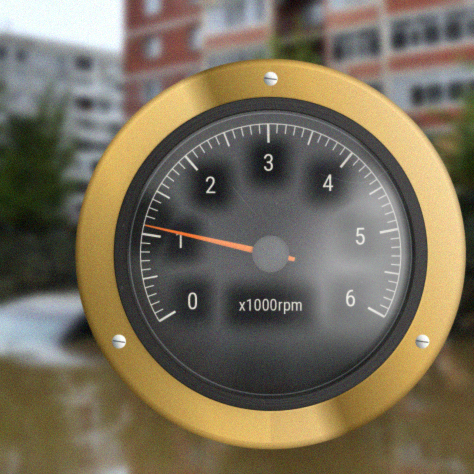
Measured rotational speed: 1100 rpm
